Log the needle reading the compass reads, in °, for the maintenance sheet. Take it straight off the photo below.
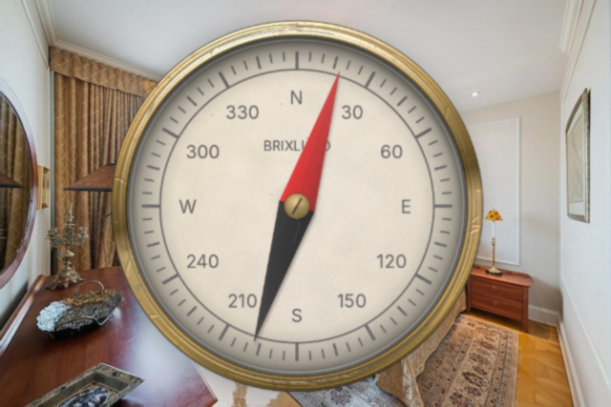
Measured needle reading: 17.5 °
